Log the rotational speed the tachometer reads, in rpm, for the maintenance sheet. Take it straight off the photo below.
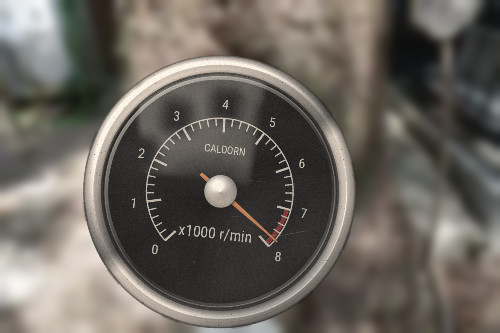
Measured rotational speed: 7800 rpm
